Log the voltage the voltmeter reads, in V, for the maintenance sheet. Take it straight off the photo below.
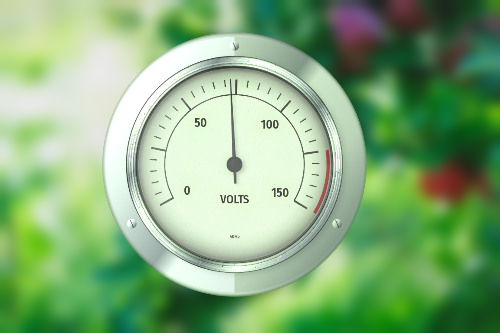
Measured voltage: 72.5 V
